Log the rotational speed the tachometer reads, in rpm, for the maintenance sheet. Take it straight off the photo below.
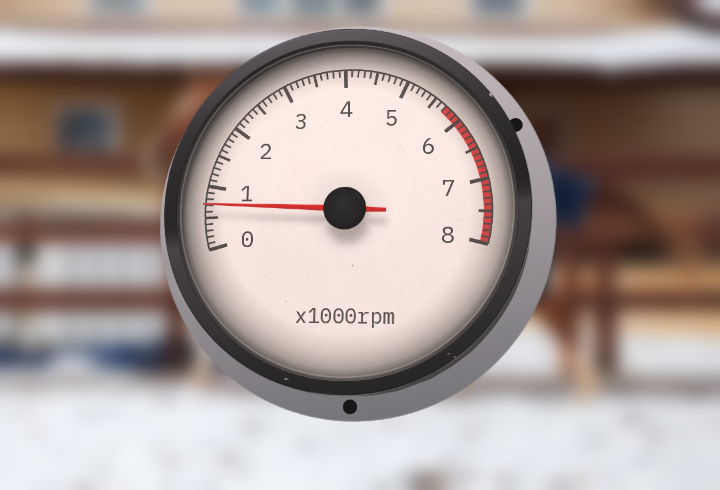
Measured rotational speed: 700 rpm
